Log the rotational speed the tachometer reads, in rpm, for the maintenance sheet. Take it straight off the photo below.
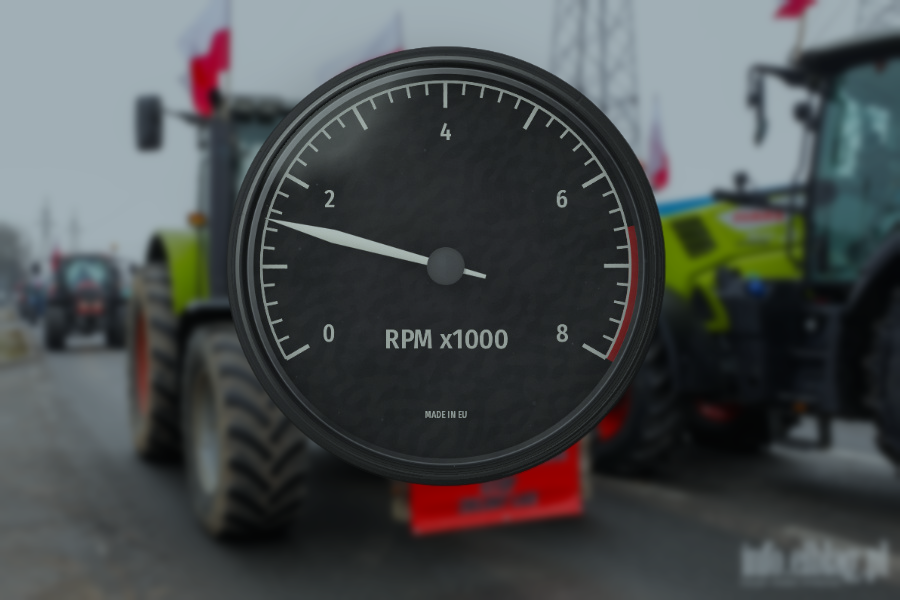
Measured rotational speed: 1500 rpm
